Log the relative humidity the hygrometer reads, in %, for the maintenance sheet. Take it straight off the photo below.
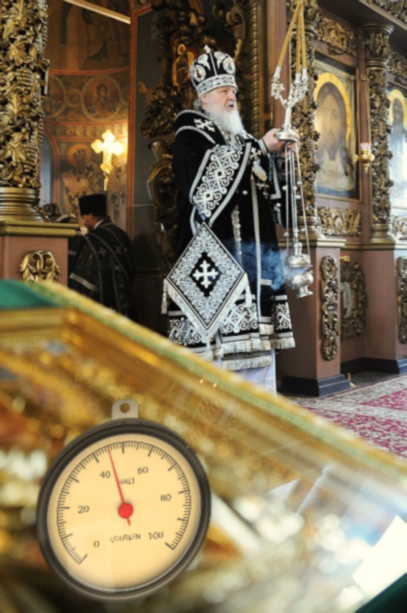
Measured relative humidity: 45 %
